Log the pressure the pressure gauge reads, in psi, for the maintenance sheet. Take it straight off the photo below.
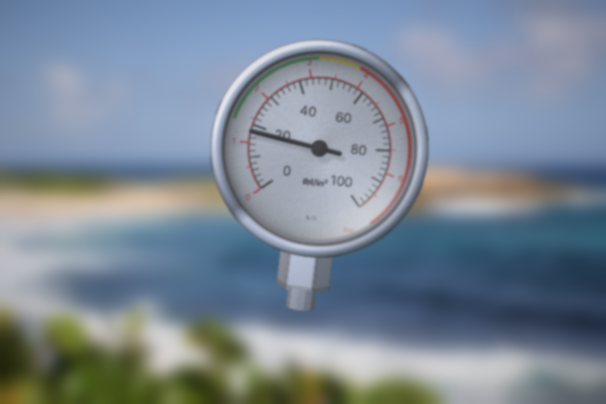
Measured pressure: 18 psi
